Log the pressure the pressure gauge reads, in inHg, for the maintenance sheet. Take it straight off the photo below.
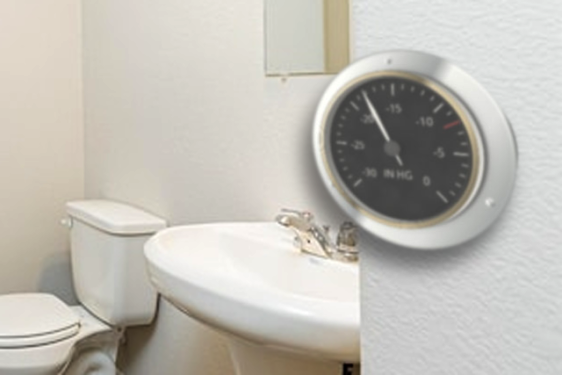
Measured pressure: -18 inHg
